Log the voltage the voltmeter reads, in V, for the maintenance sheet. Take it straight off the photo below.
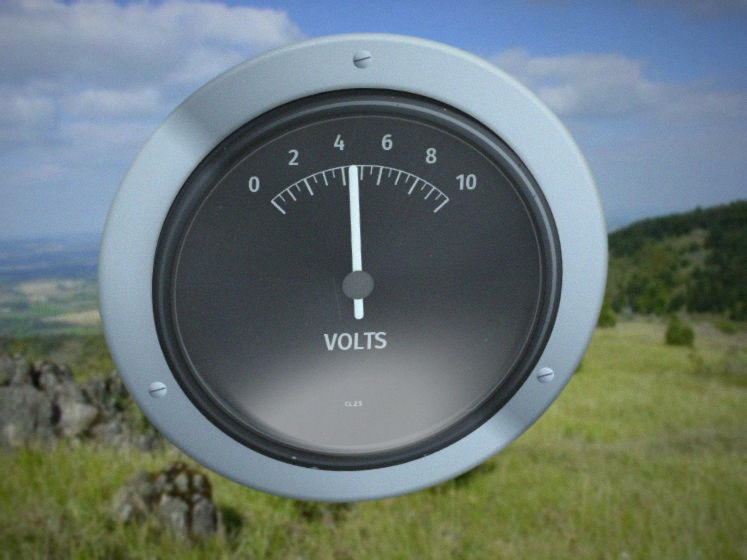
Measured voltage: 4.5 V
